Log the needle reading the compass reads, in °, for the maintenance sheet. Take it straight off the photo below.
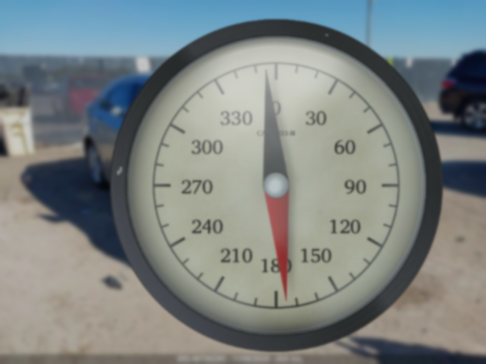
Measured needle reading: 175 °
